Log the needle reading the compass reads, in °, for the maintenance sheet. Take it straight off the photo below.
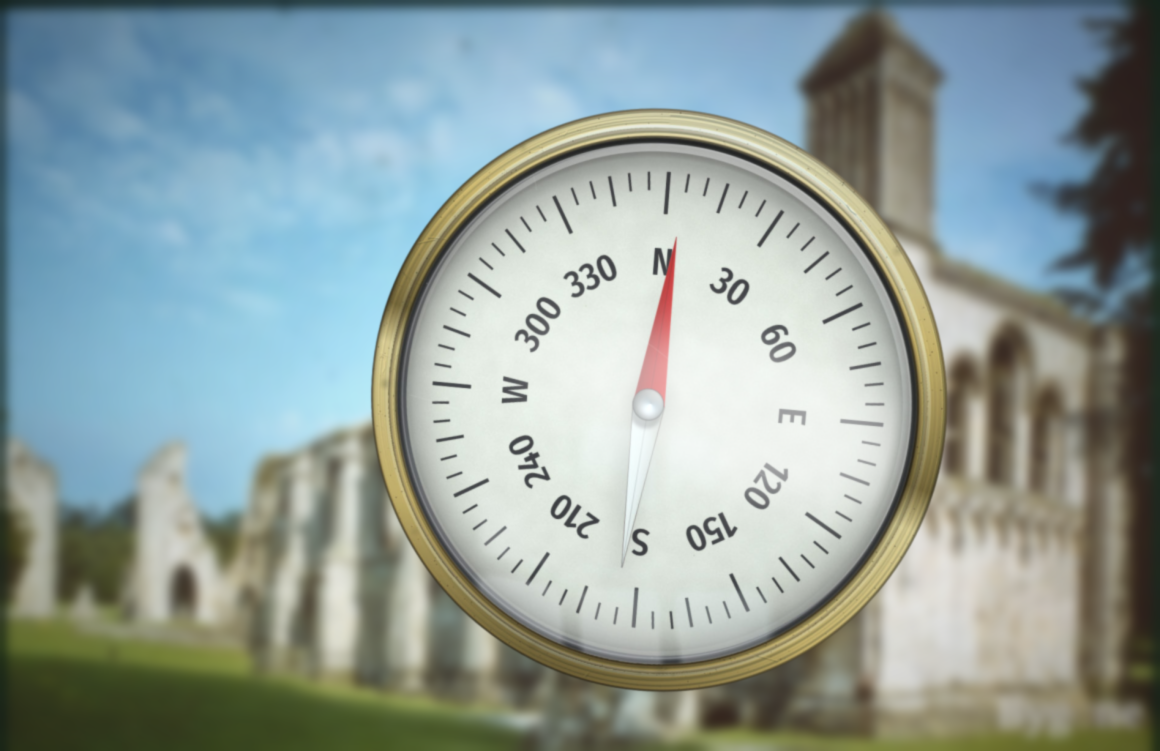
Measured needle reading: 5 °
